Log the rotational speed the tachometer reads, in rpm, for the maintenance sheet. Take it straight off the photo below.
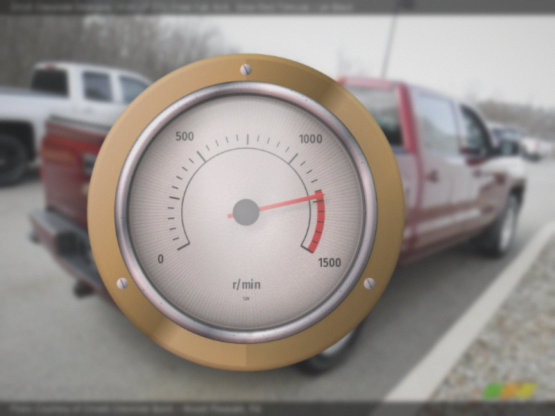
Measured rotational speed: 1225 rpm
